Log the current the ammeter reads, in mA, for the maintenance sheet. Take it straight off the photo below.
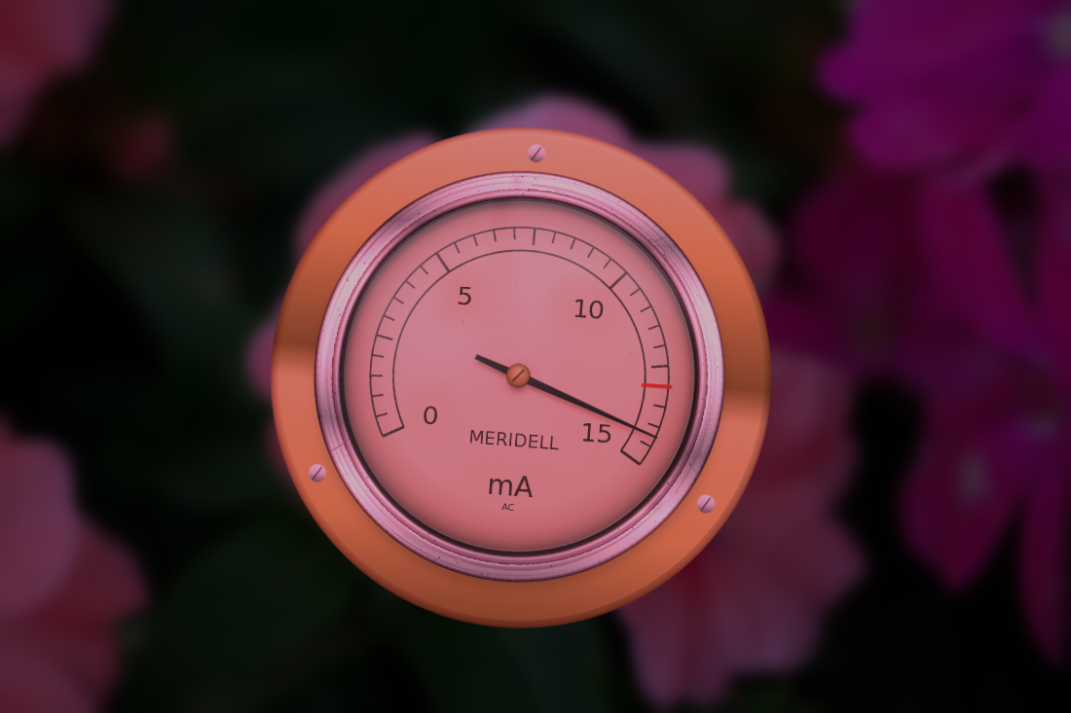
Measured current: 14.25 mA
